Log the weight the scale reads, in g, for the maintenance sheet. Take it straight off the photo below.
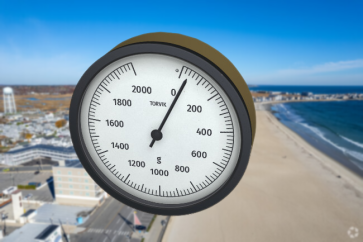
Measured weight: 40 g
